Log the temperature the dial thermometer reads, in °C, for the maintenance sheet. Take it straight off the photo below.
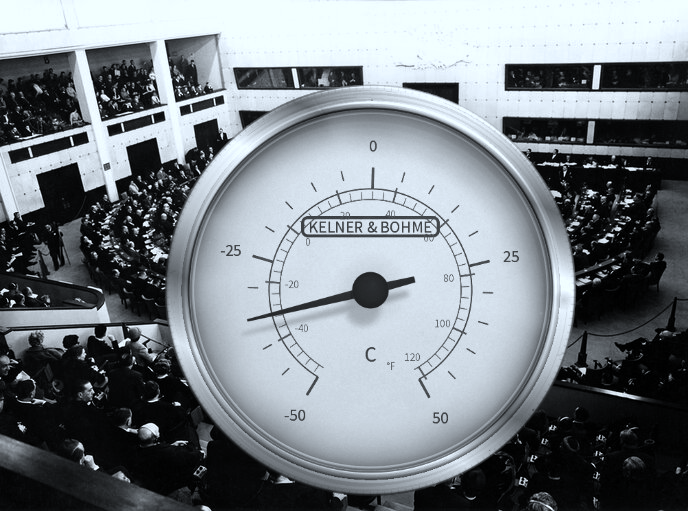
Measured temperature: -35 °C
